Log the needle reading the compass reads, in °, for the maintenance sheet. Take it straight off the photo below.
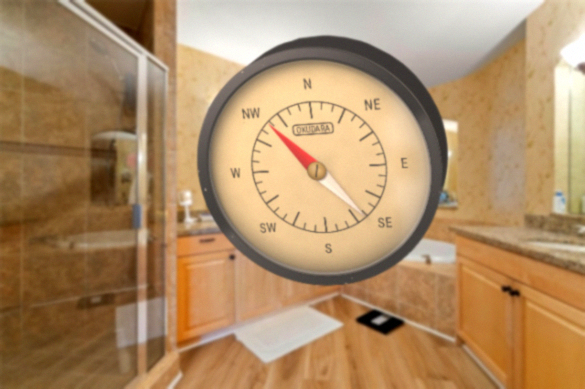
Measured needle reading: 320 °
